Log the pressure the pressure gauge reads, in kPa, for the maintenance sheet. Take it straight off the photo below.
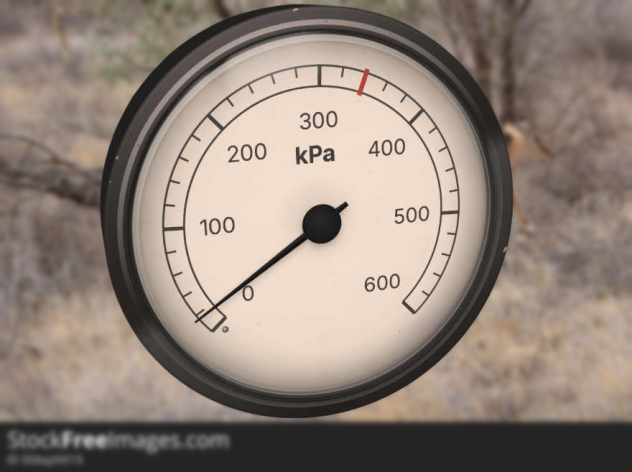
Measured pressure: 20 kPa
